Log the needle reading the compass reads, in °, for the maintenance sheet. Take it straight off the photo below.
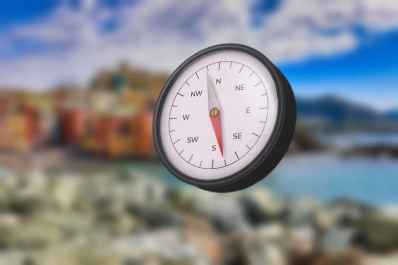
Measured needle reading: 165 °
